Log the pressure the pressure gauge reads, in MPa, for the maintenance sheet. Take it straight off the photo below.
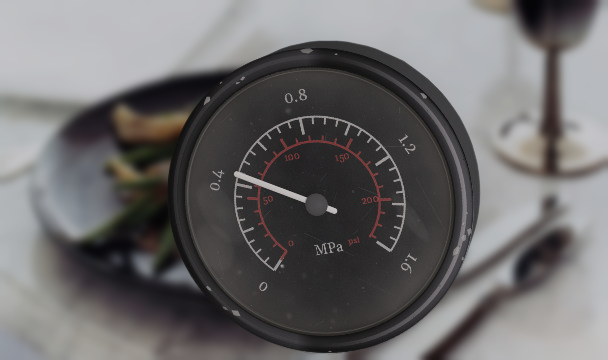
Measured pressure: 0.45 MPa
